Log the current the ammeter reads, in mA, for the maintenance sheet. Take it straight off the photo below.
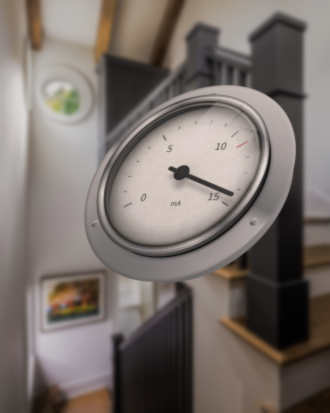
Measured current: 14.5 mA
